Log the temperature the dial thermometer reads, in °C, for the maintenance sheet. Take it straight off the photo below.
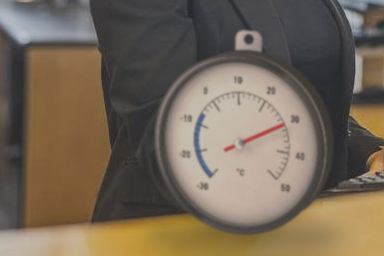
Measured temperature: 30 °C
